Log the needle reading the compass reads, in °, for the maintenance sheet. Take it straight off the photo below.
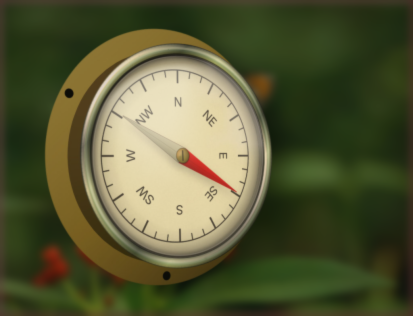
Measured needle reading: 120 °
